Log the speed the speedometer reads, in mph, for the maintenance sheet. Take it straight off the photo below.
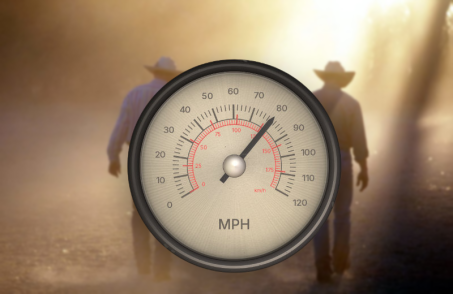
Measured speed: 80 mph
